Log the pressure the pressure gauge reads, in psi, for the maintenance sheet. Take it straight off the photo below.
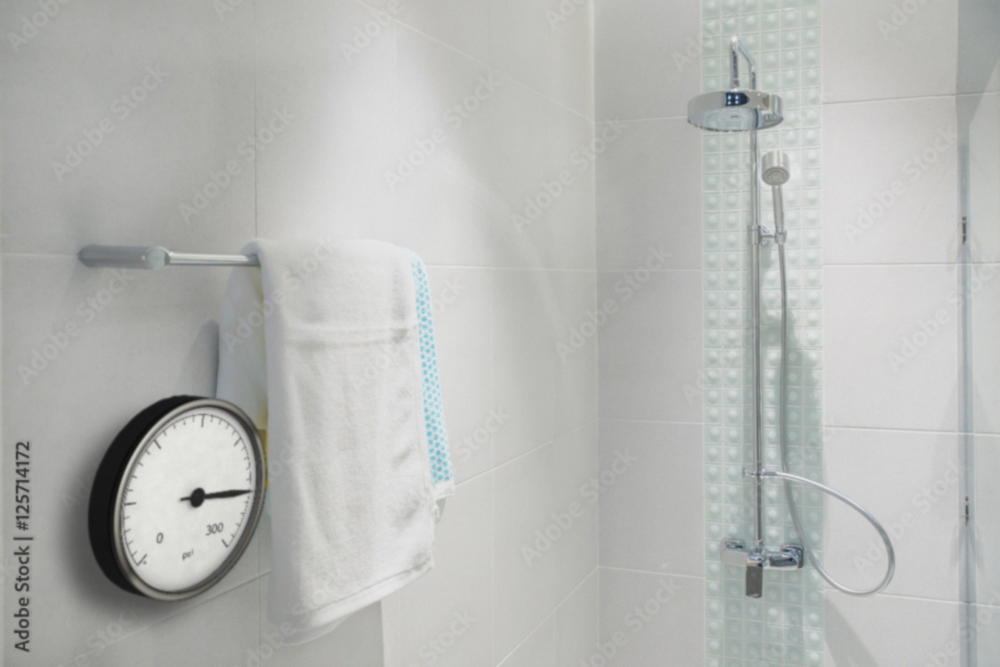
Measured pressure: 250 psi
